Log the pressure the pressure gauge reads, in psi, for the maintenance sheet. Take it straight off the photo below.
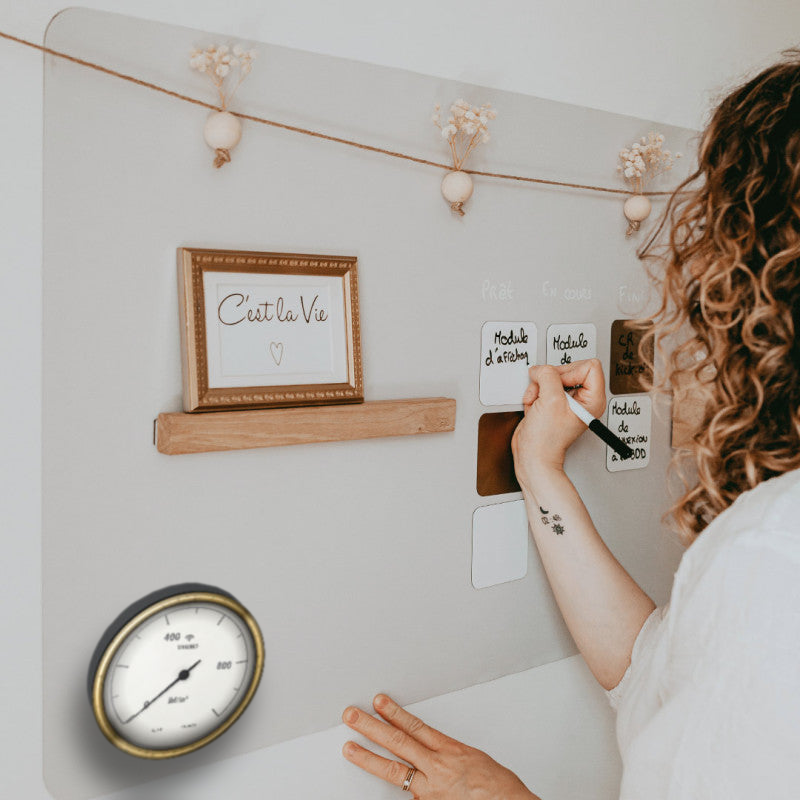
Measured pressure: 0 psi
